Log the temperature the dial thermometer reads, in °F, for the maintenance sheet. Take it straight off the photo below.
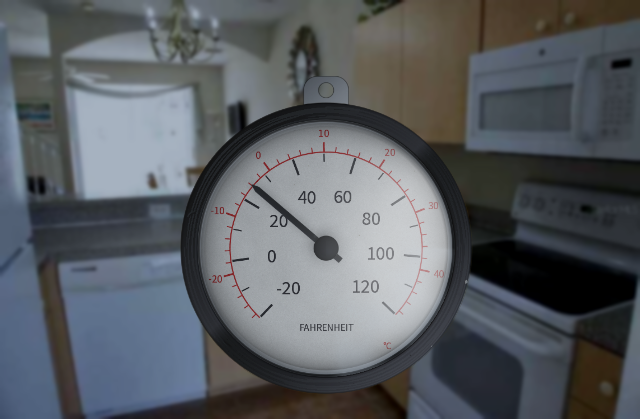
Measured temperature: 25 °F
